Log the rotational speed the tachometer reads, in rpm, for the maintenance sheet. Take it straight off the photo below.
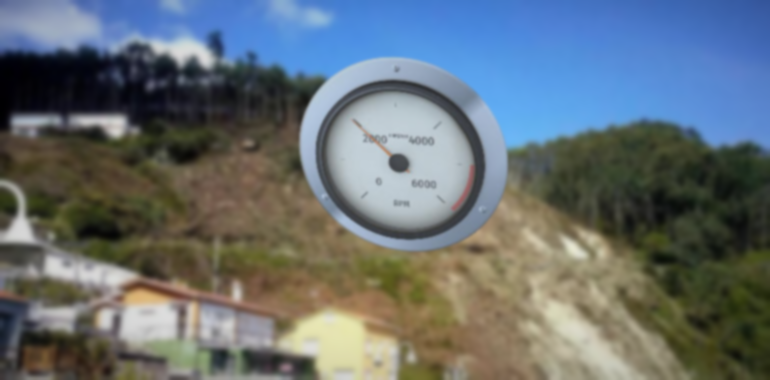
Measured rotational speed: 2000 rpm
